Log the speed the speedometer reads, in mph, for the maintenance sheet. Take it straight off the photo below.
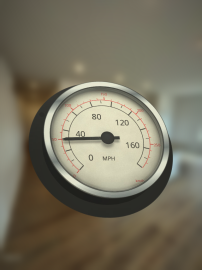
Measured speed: 30 mph
